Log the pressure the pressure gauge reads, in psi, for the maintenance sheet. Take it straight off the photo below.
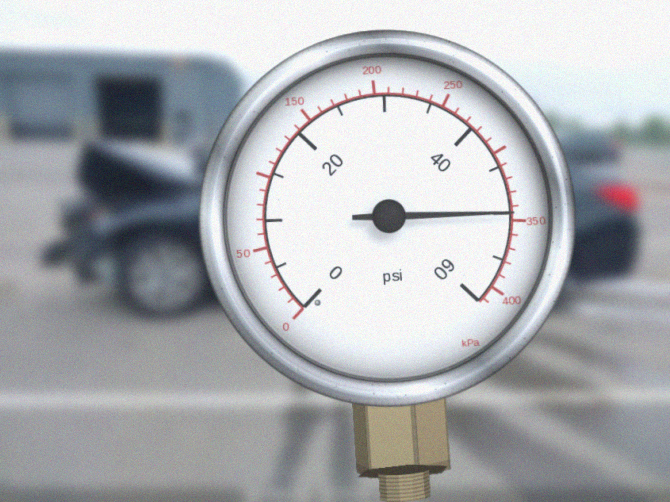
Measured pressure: 50 psi
